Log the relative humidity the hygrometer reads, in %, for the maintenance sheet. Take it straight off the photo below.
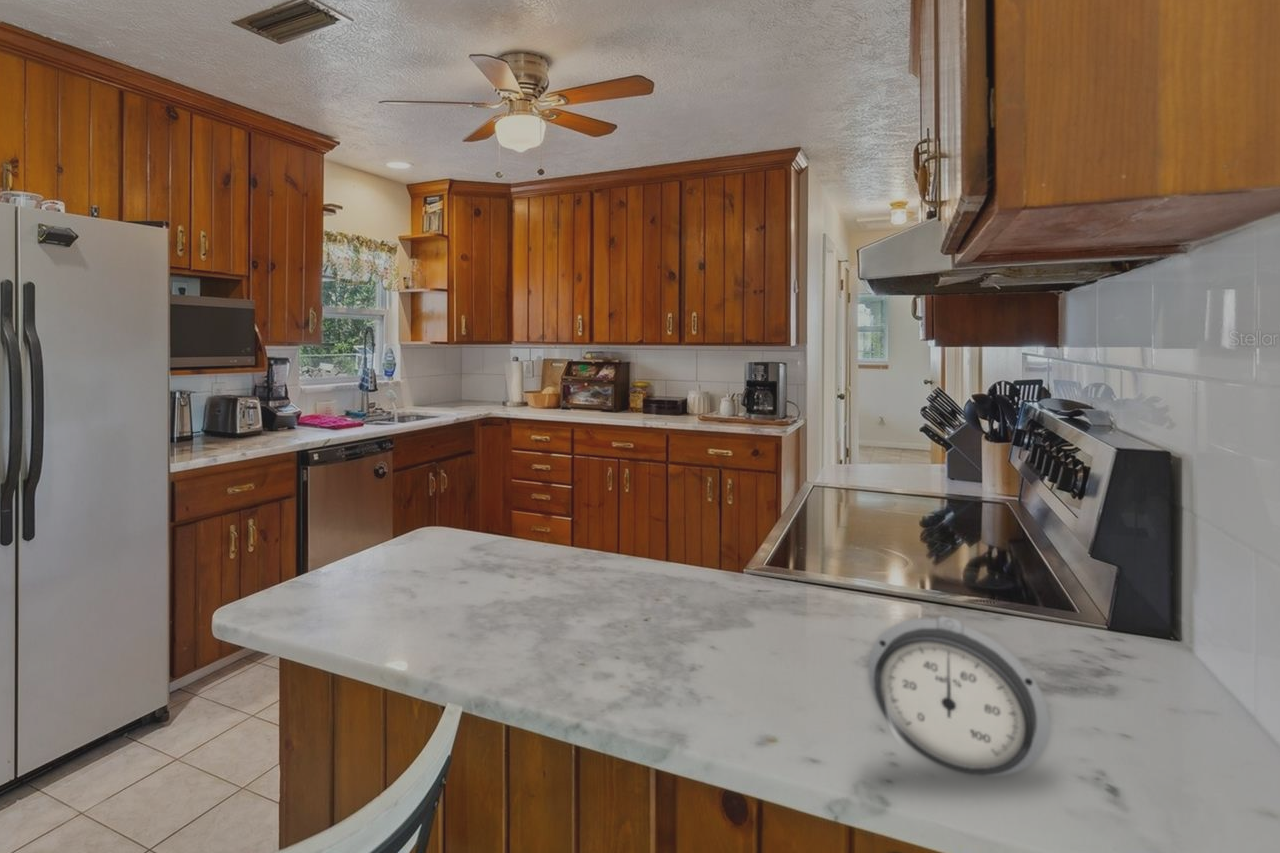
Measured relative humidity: 50 %
